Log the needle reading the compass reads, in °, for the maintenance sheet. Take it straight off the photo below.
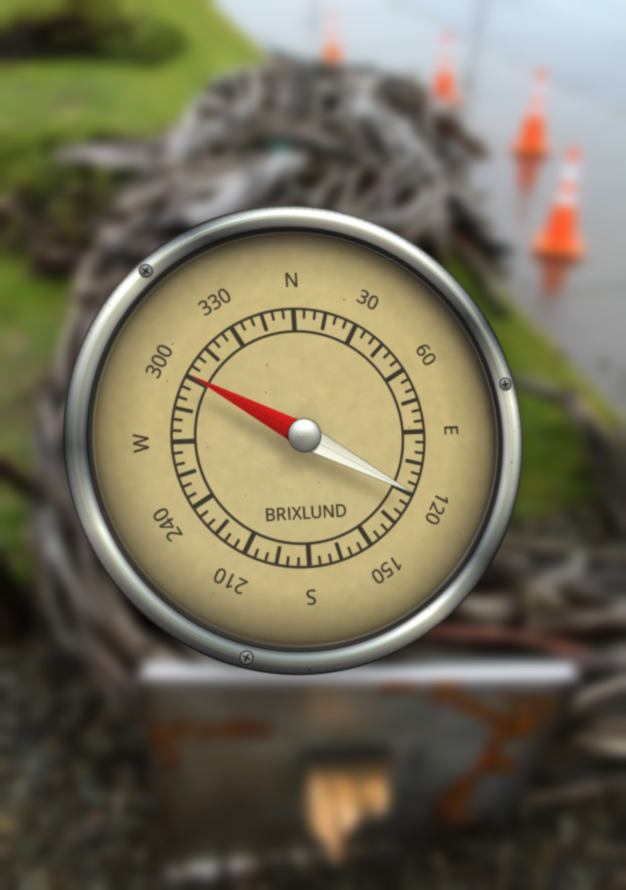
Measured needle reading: 300 °
